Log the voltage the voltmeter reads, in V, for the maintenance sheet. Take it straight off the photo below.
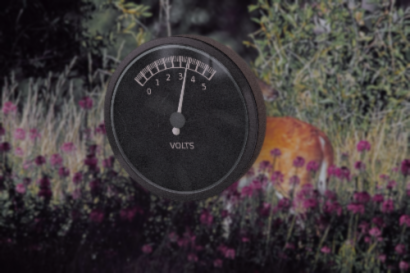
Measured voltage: 3.5 V
